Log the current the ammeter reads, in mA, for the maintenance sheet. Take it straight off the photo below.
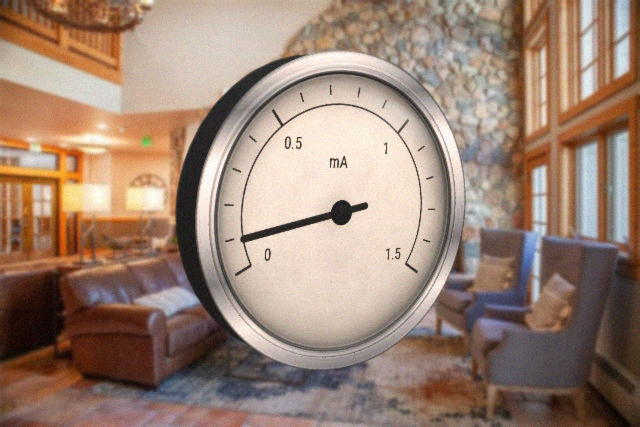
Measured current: 0.1 mA
